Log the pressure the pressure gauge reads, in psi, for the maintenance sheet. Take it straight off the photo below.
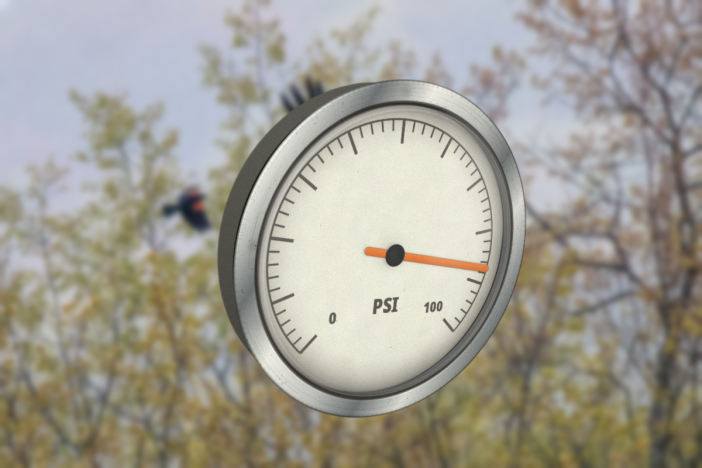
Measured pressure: 87 psi
